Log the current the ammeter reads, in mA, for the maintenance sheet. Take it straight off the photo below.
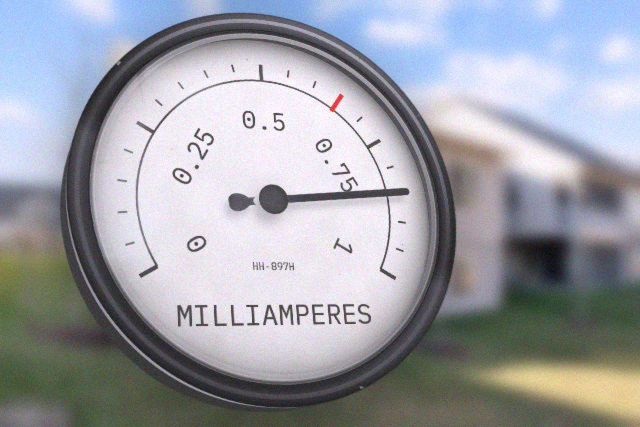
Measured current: 0.85 mA
